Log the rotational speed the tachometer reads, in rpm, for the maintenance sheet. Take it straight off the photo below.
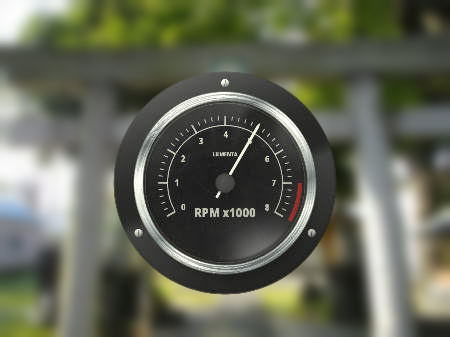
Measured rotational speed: 5000 rpm
